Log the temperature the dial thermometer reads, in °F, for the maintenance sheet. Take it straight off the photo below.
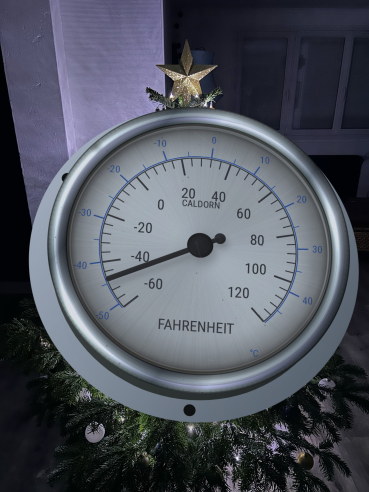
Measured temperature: -48 °F
